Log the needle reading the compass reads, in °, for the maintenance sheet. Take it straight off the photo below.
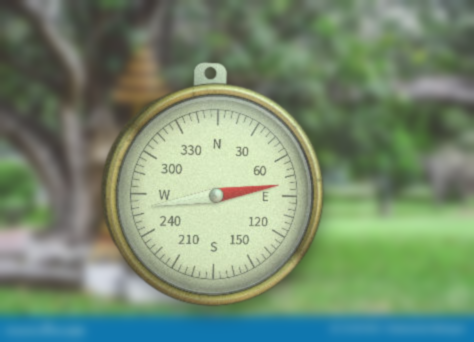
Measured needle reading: 80 °
